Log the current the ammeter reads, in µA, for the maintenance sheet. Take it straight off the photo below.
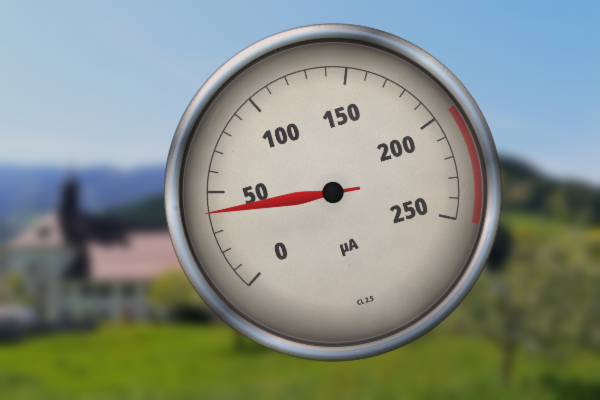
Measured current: 40 µA
